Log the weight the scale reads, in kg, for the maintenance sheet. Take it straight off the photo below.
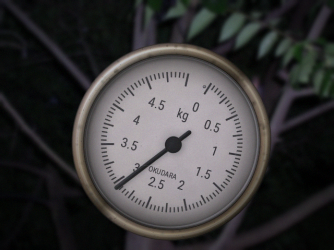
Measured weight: 2.95 kg
